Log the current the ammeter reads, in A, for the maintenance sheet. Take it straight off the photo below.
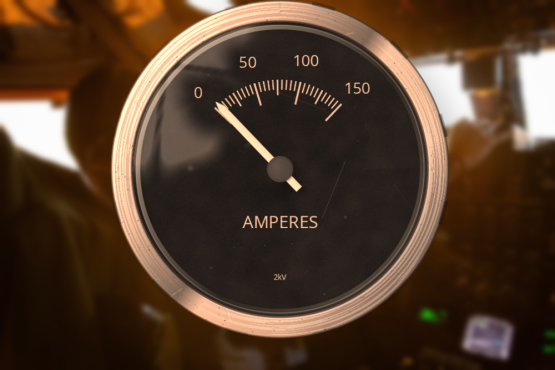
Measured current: 5 A
